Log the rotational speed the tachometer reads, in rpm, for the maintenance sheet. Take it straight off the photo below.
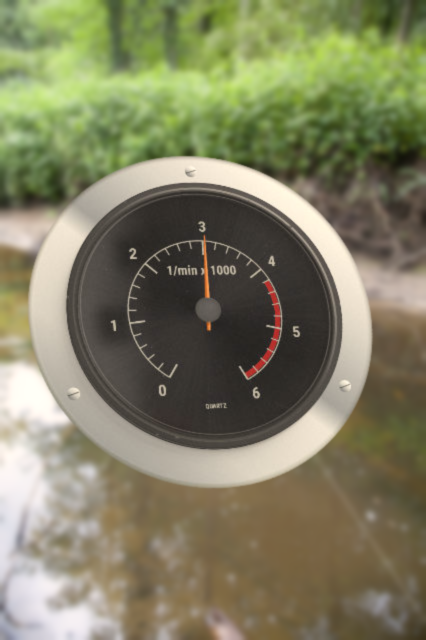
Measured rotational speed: 3000 rpm
